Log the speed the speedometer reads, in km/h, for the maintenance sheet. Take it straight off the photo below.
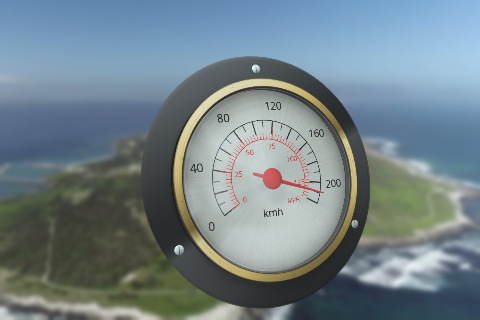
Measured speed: 210 km/h
